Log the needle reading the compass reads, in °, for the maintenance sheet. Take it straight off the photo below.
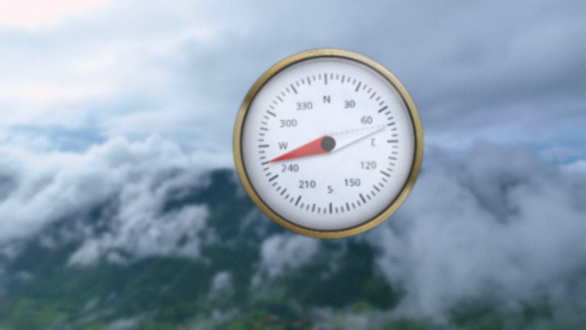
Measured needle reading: 255 °
